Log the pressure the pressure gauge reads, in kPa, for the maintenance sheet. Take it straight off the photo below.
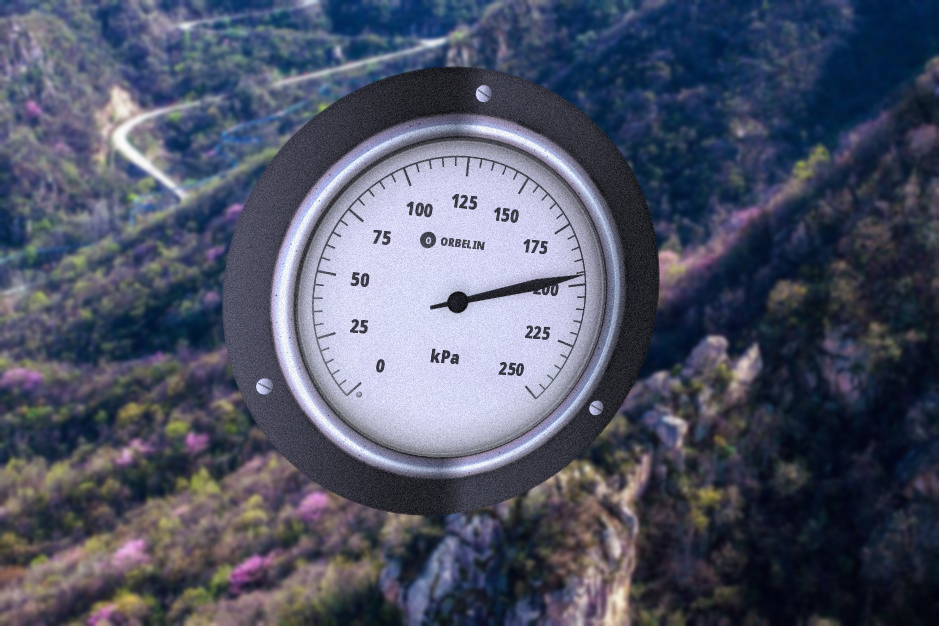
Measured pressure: 195 kPa
